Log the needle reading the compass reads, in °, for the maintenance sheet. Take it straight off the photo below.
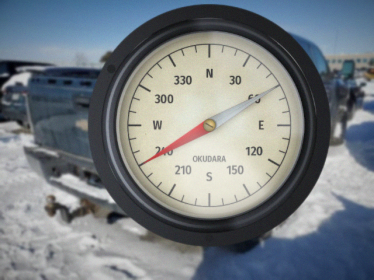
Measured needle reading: 240 °
